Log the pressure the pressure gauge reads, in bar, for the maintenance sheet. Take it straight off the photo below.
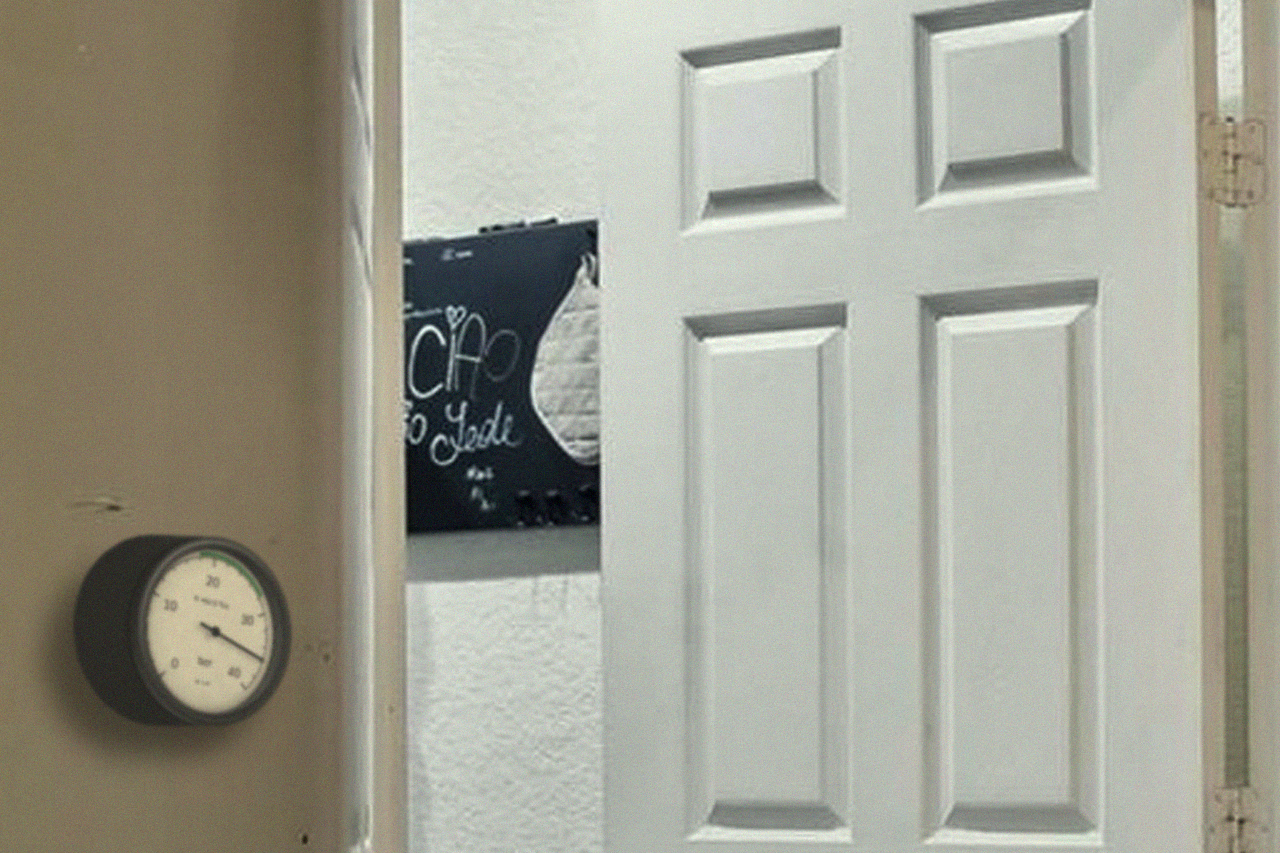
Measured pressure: 36 bar
